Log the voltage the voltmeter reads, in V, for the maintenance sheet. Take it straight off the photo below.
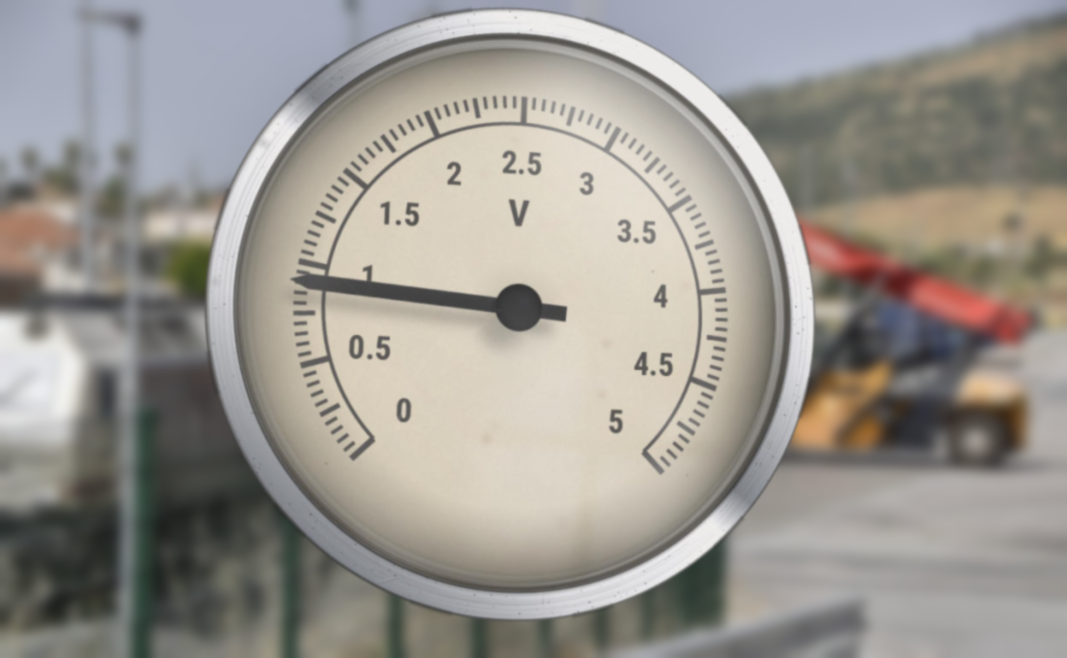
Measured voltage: 0.9 V
